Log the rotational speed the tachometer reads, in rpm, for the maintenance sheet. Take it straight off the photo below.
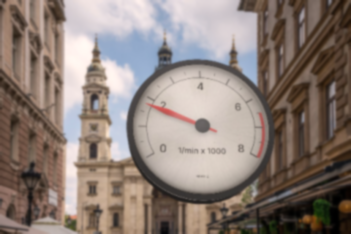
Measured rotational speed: 1750 rpm
